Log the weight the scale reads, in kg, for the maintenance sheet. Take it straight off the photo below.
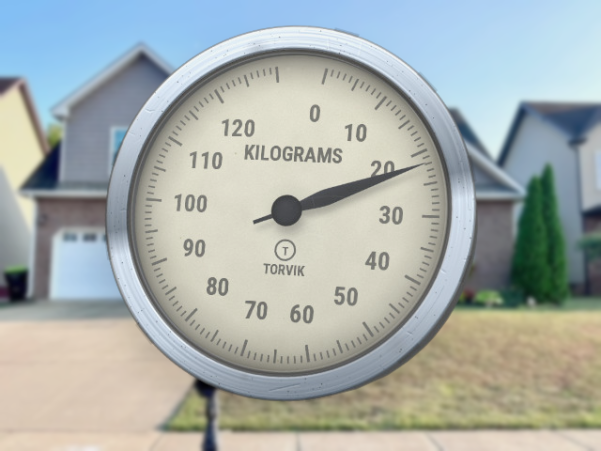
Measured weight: 22 kg
